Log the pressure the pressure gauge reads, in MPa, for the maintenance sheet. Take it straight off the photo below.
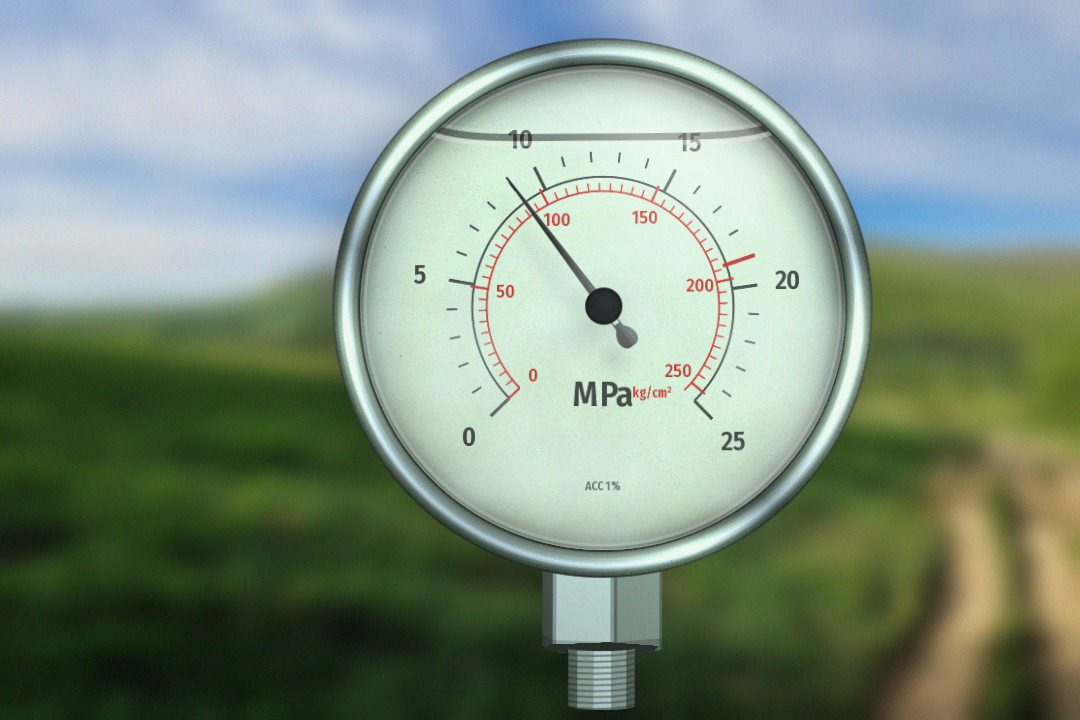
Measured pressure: 9 MPa
